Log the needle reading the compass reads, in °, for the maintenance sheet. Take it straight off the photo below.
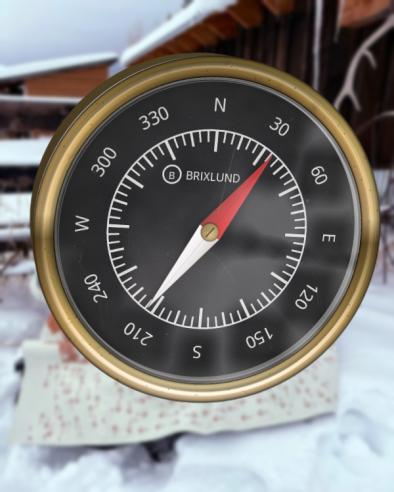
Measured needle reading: 35 °
